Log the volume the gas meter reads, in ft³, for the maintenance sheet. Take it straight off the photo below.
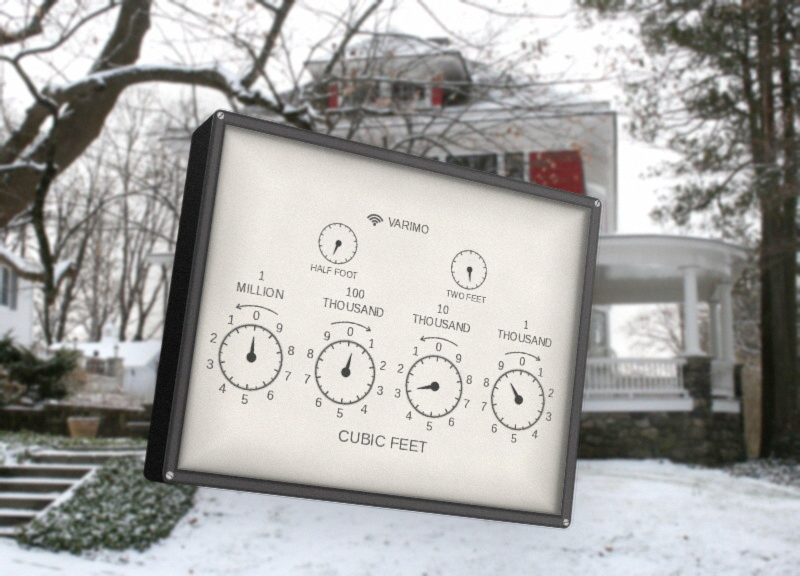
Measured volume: 2900 ft³
